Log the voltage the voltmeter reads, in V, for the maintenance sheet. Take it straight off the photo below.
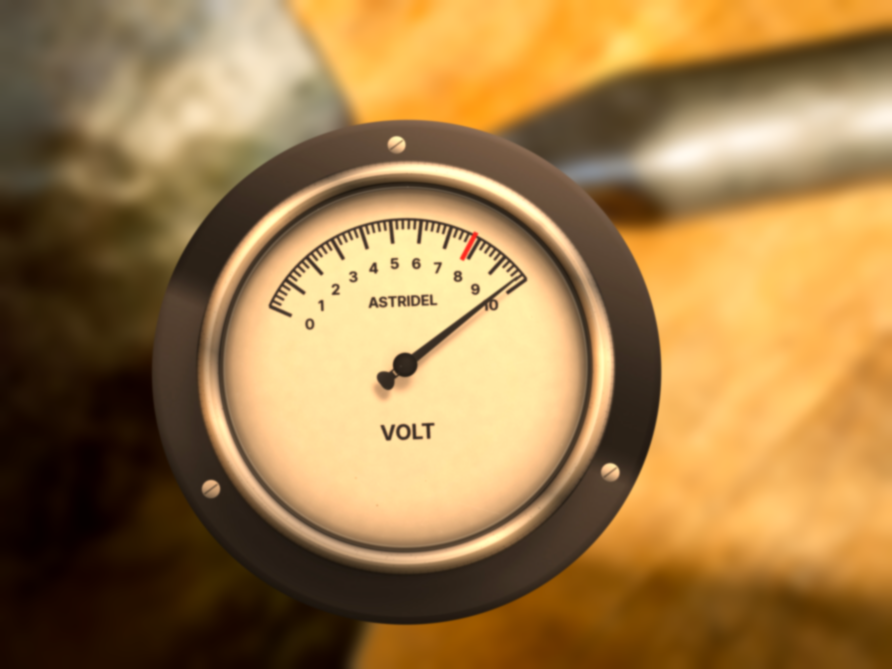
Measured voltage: 9.8 V
